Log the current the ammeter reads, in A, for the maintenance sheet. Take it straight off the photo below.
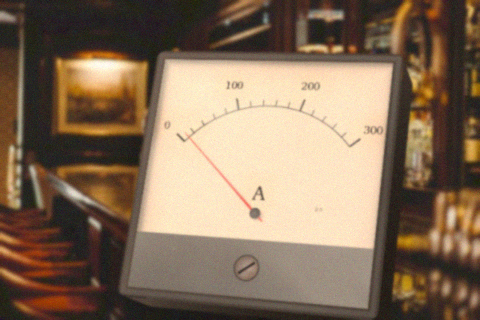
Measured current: 10 A
